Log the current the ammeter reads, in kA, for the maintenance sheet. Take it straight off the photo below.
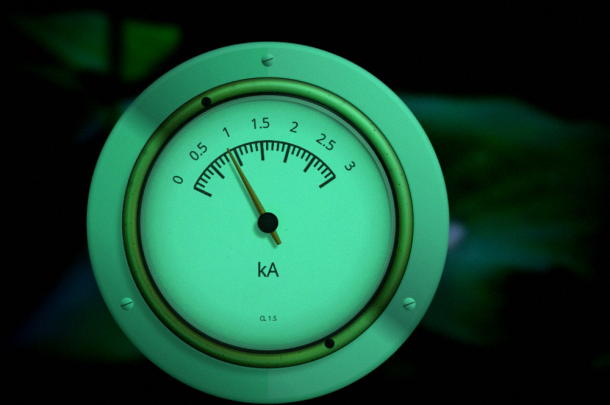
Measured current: 0.9 kA
